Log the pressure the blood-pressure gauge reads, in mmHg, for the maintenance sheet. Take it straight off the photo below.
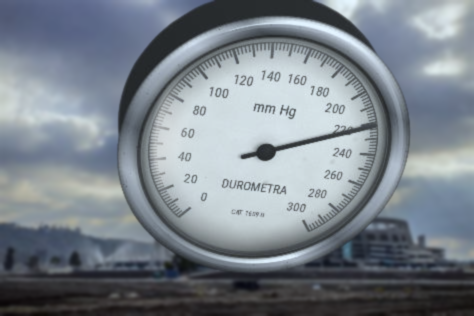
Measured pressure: 220 mmHg
